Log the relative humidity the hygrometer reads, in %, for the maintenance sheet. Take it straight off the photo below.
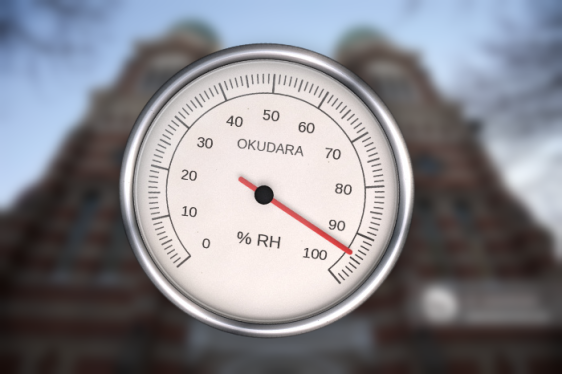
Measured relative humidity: 94 %
